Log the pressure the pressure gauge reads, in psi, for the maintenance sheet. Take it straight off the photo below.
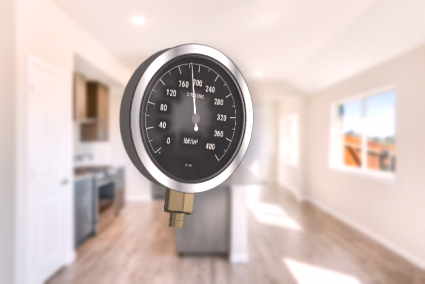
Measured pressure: 180 psi
